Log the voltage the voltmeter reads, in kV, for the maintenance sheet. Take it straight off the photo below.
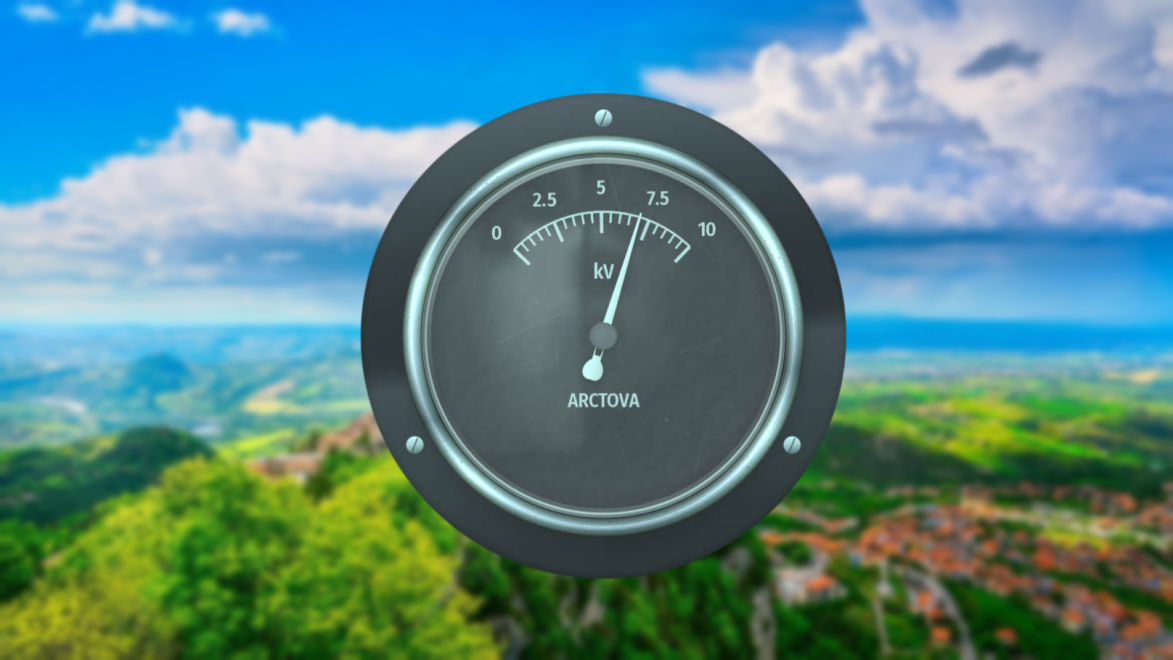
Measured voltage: 7 kV
